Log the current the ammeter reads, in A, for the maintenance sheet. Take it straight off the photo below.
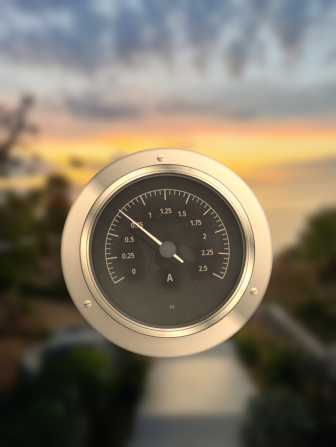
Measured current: 0.75 A
